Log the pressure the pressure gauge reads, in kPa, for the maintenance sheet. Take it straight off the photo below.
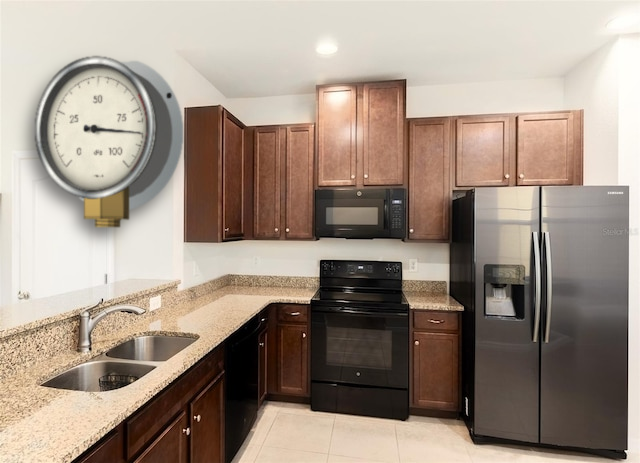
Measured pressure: 85 kPa
